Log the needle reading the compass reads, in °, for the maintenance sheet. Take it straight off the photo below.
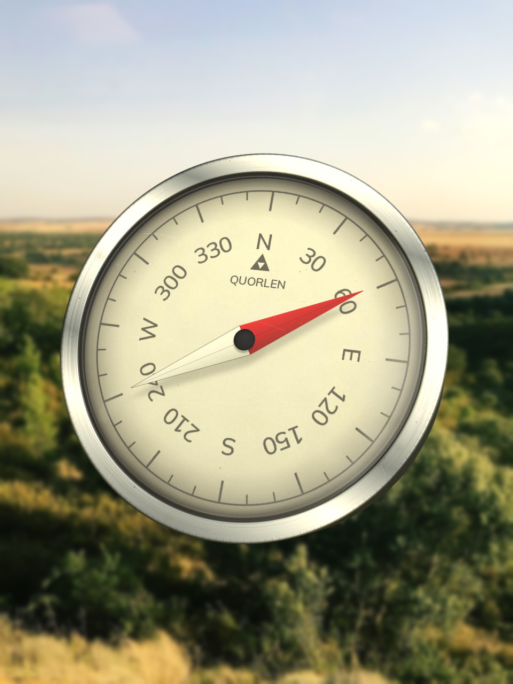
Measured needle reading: 60 °
